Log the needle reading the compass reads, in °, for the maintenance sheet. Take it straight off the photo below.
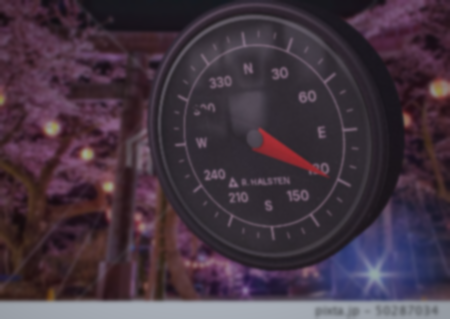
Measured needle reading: 120 °
